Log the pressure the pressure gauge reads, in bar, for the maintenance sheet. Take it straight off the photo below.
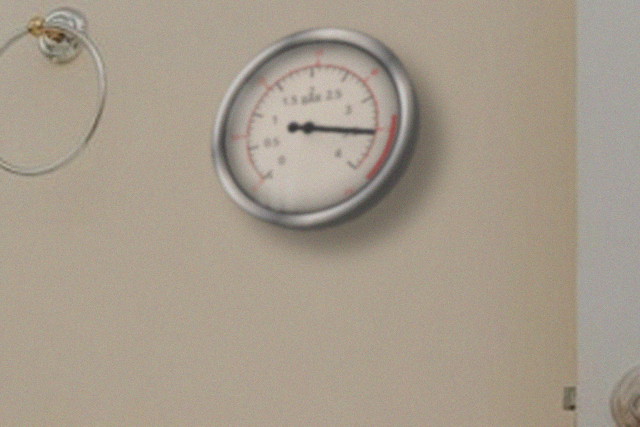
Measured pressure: 3.5 bar
